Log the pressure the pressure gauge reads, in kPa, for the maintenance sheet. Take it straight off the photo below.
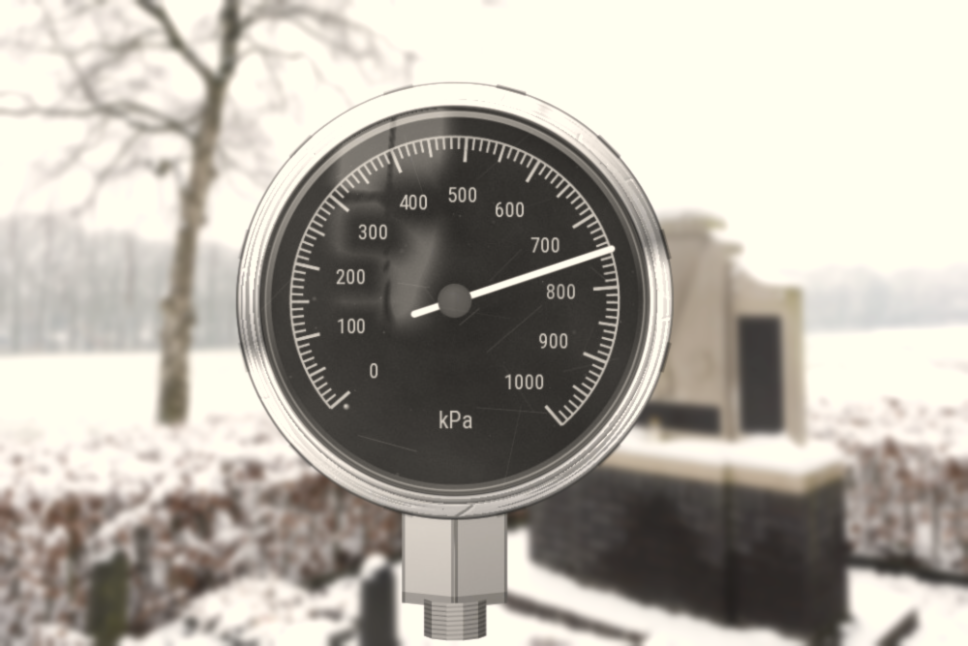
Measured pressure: 750 kPa
